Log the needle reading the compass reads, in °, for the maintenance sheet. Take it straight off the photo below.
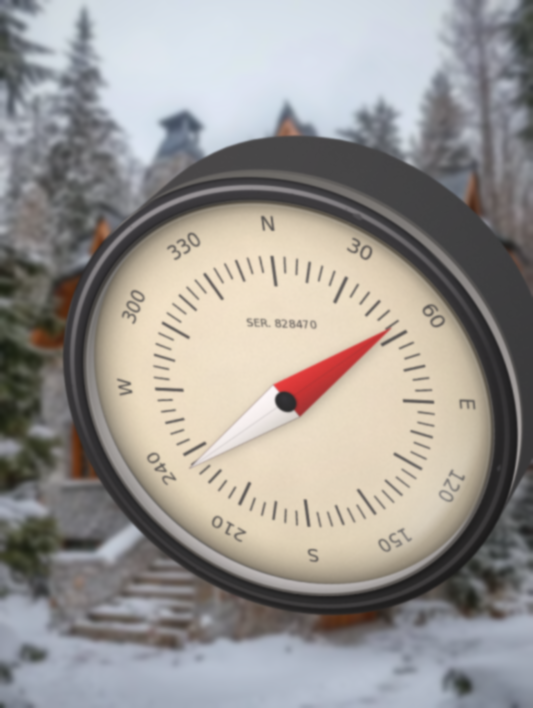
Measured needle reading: 55 °
